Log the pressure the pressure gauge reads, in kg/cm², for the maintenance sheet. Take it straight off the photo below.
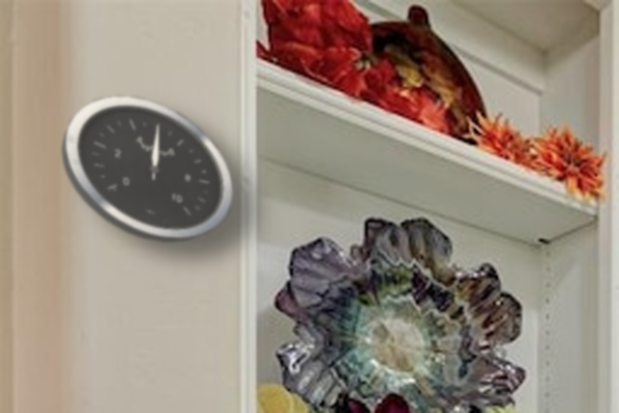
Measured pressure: 5 kg/cm²
